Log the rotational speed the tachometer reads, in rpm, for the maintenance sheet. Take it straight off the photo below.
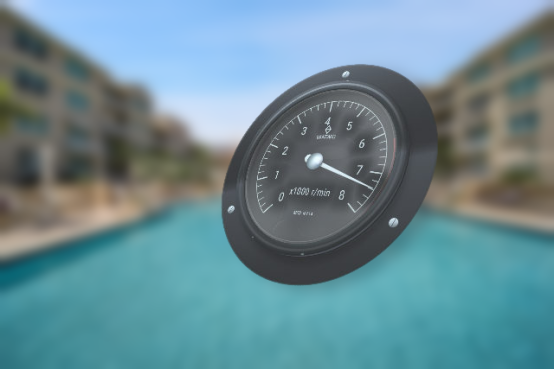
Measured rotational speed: 7400 rpm
